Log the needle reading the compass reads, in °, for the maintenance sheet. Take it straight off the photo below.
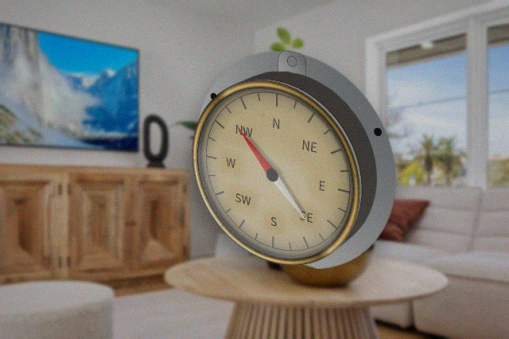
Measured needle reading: 315 °
